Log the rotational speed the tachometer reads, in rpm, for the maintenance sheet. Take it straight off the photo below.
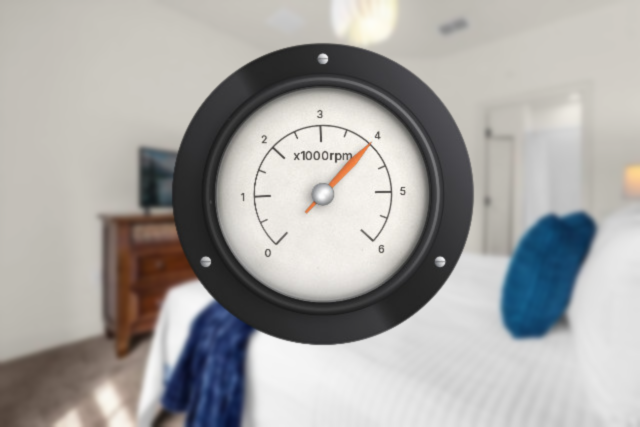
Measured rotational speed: 4000 rpm
